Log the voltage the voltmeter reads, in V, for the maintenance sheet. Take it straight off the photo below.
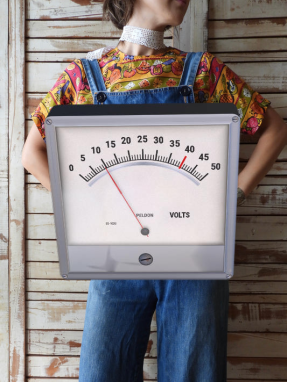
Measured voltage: 10 V
